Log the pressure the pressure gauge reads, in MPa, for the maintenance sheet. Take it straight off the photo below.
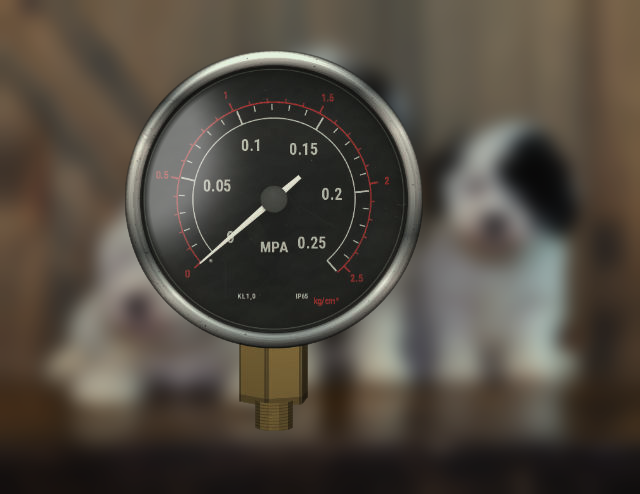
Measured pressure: 0 MPa
